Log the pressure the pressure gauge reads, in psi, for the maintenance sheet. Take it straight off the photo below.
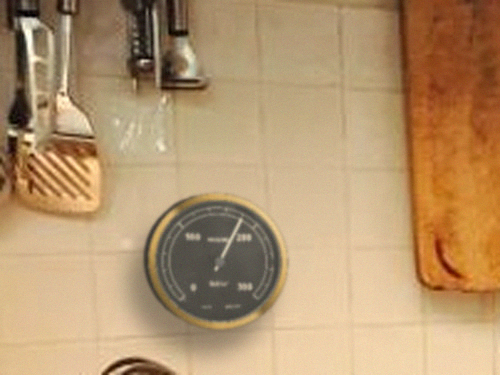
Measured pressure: 180 psi
